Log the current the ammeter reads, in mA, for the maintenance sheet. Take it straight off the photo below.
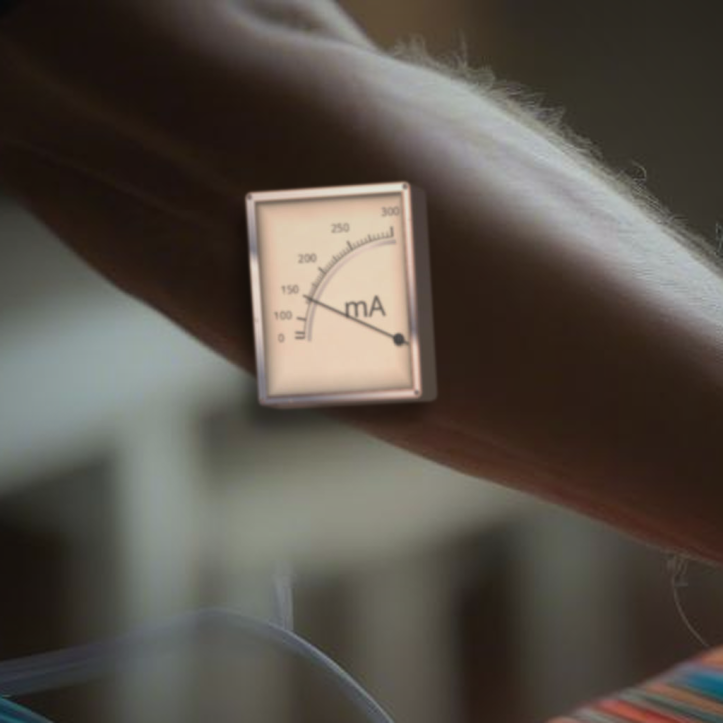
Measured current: 150 mA
